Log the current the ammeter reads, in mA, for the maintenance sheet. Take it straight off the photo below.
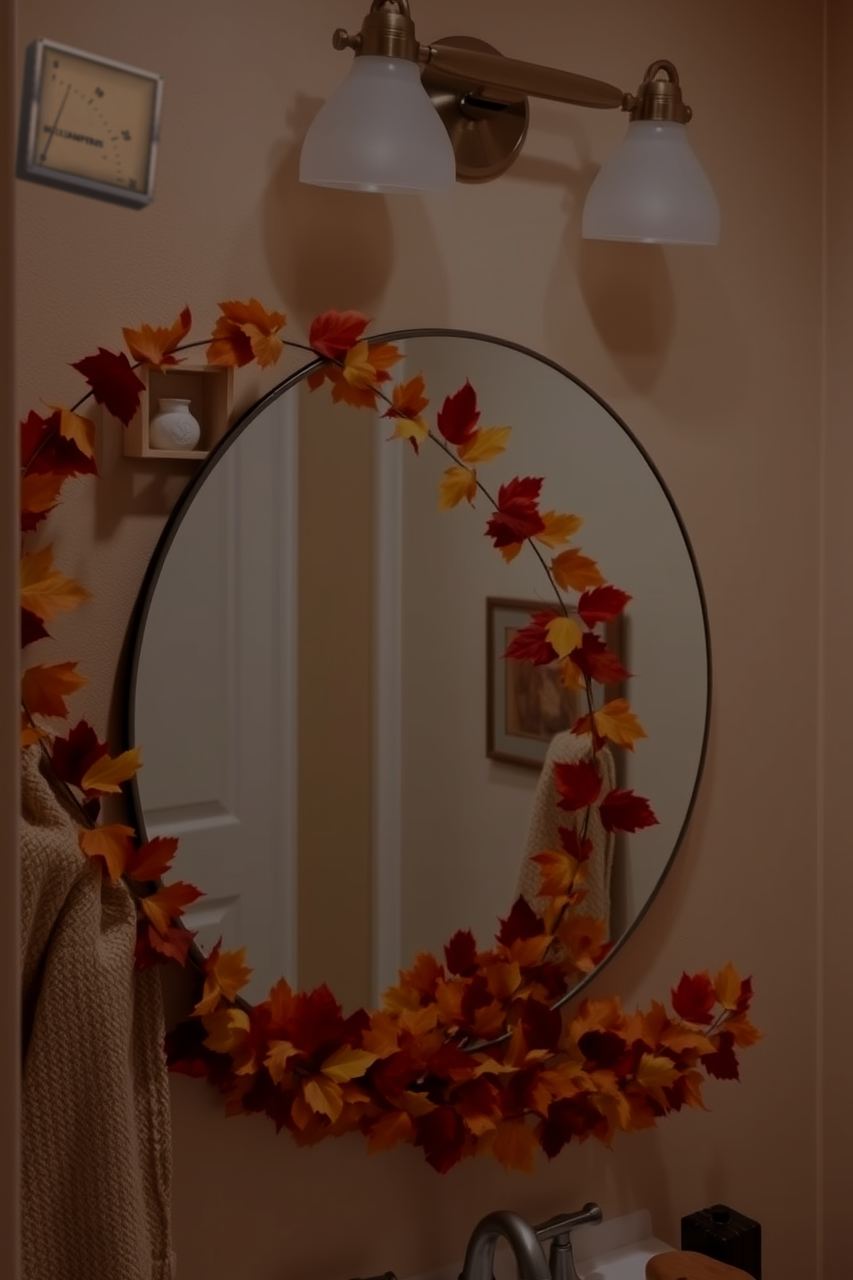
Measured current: 4 mA
